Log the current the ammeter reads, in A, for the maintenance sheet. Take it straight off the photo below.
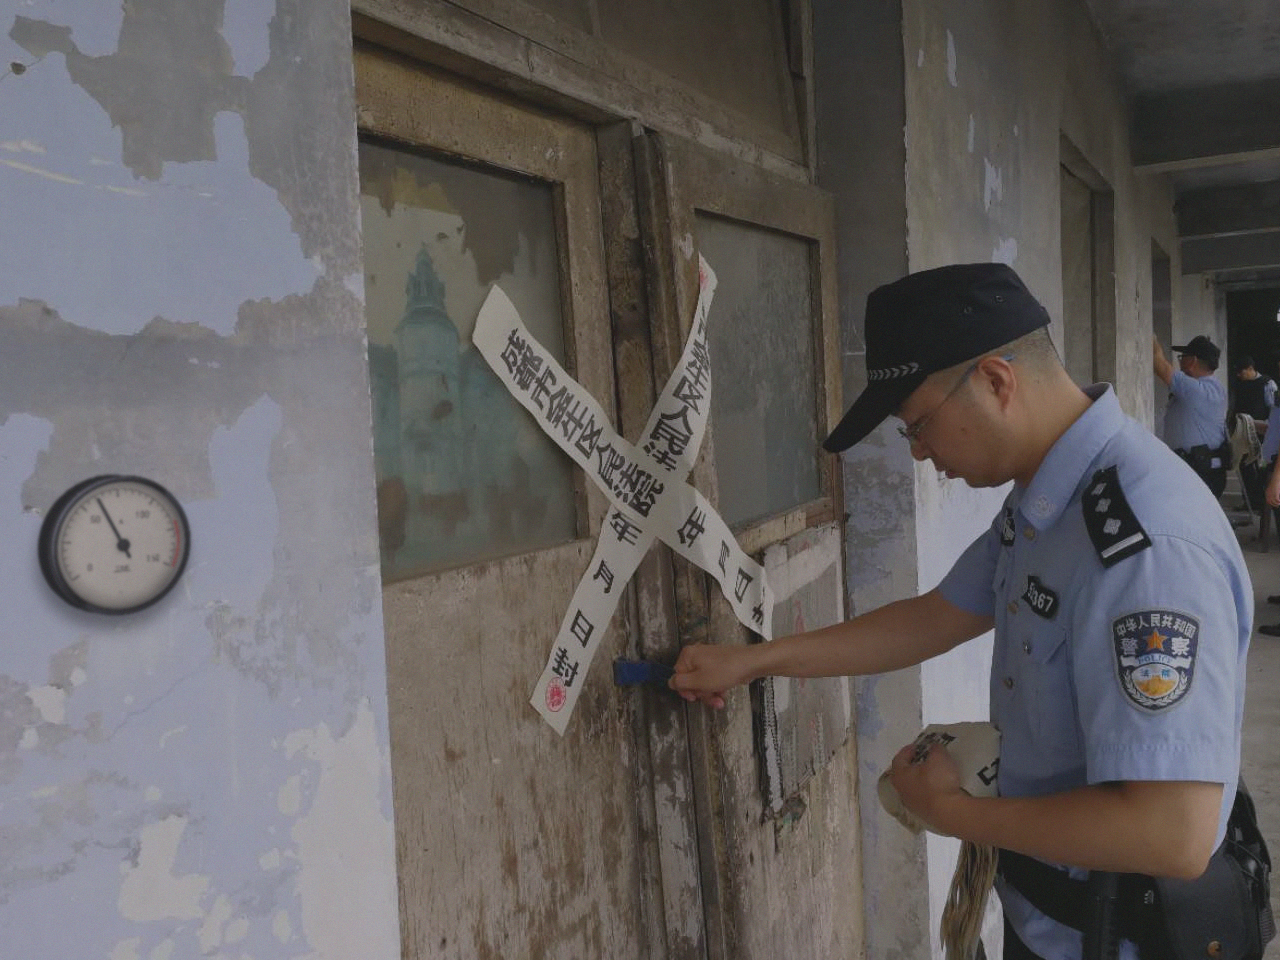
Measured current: 60 A
